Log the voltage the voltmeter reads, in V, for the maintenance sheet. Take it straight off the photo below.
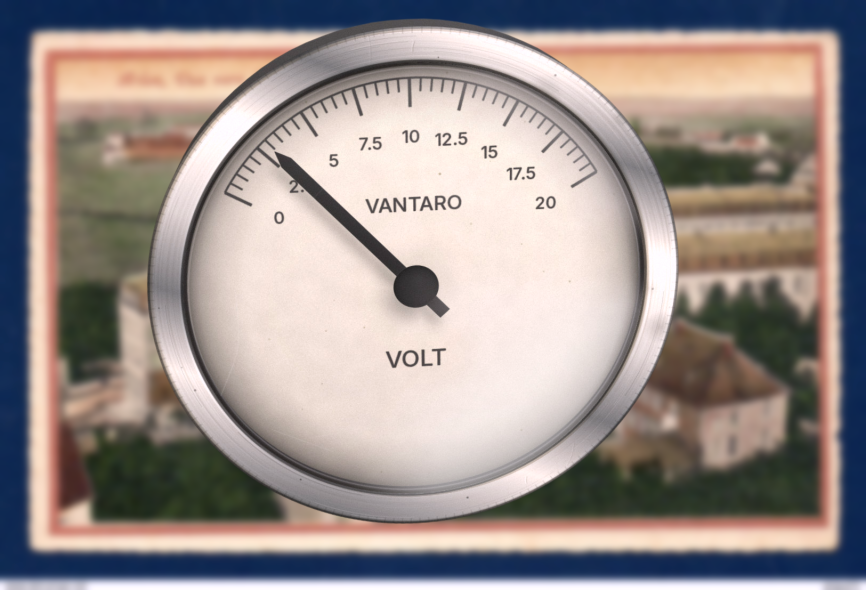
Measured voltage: 3 V
